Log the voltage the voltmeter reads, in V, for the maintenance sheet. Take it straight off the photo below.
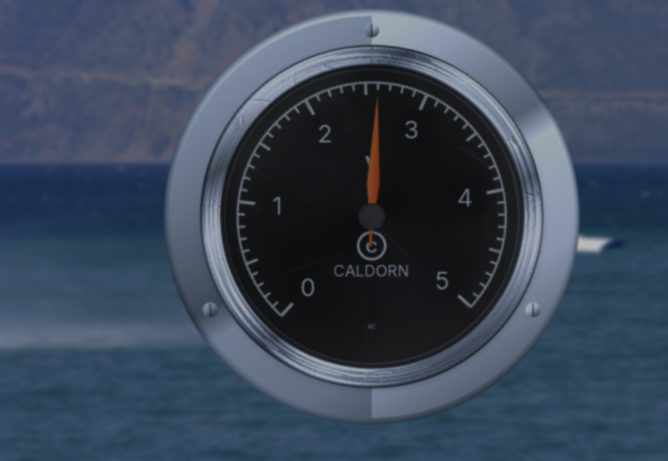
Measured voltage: 2.6 V
